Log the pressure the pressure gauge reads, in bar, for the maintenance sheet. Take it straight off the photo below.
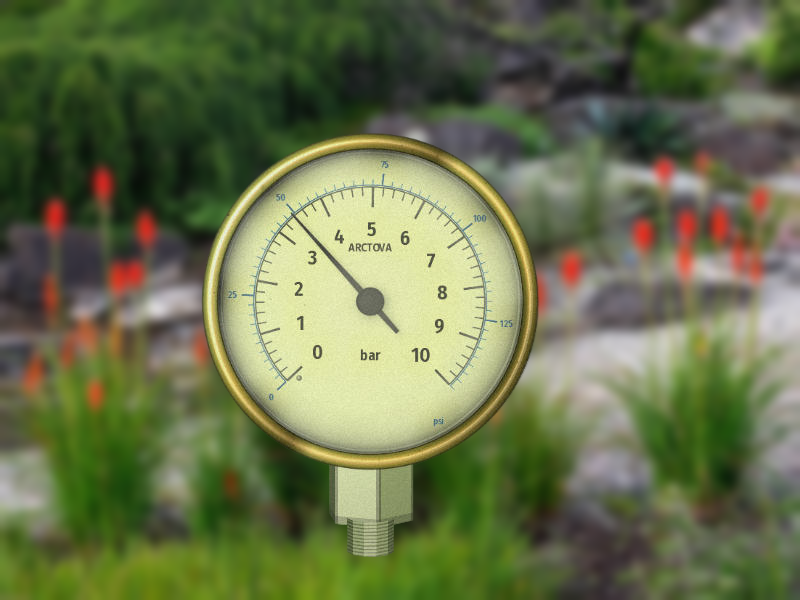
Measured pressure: 3.4 bar
